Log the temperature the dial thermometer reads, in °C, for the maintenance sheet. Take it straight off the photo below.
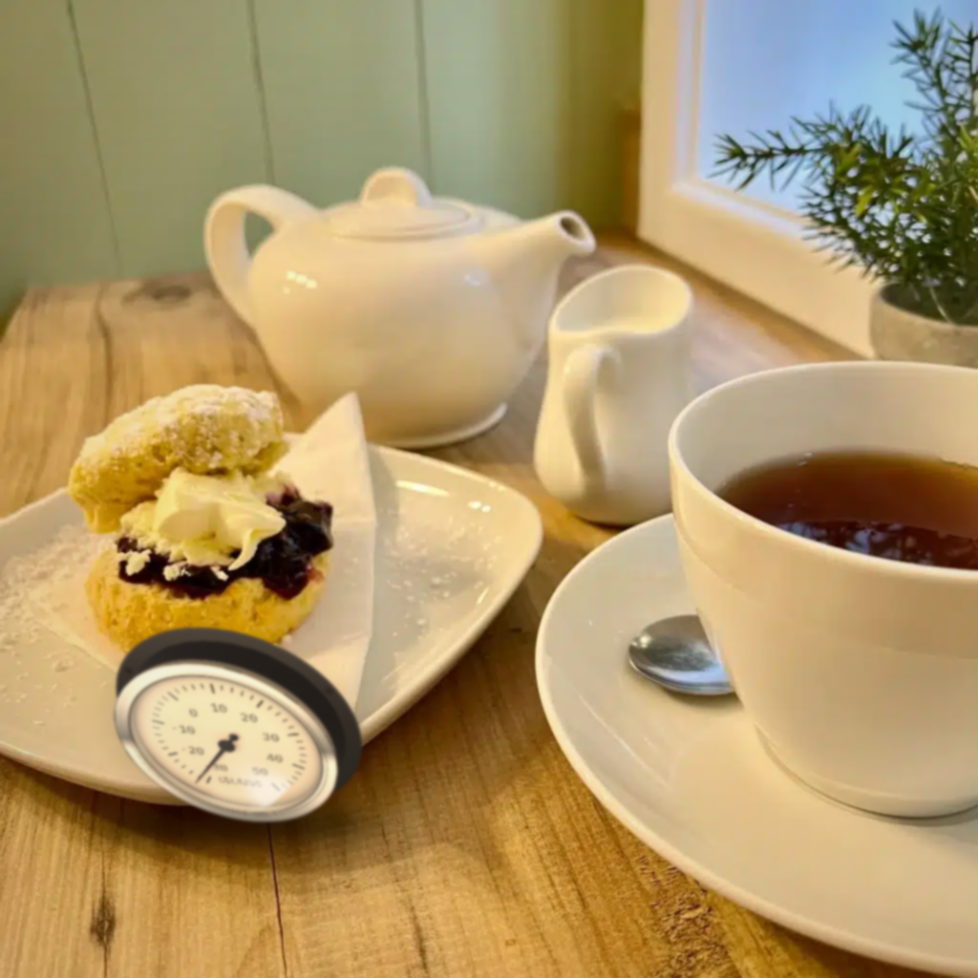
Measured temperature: -28 °C
